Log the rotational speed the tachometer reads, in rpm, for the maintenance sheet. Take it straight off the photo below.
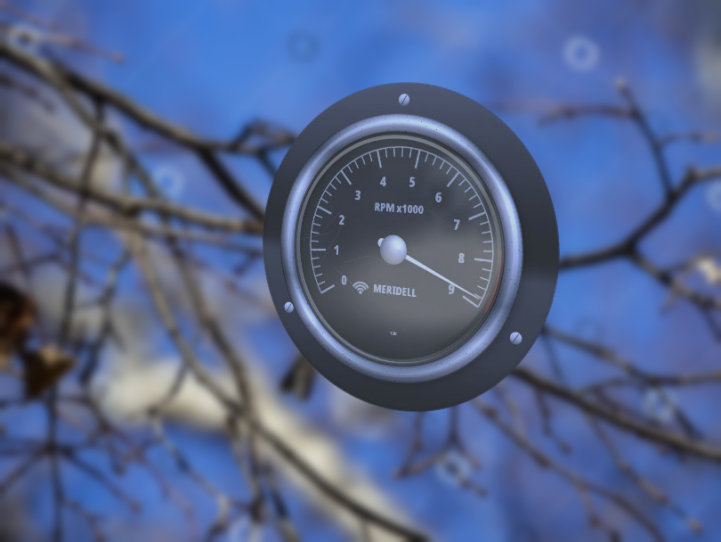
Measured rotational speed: 8800 rpm
